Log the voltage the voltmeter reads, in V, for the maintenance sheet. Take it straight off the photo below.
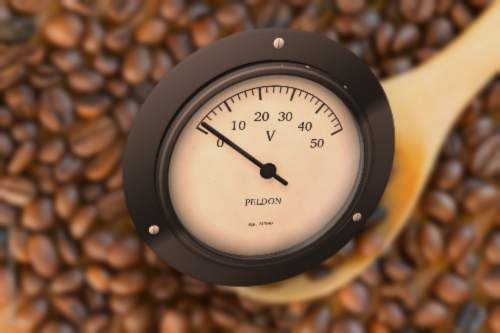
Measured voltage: 2 V
